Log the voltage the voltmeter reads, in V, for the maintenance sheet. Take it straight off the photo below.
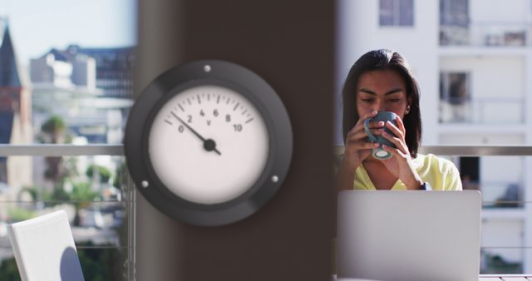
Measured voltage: 1 V
